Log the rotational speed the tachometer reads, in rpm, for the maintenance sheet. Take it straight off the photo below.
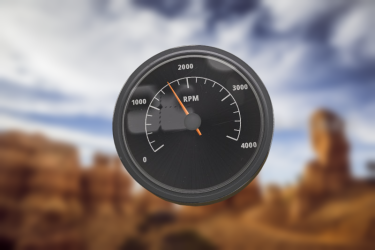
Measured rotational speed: 1600 rpm
